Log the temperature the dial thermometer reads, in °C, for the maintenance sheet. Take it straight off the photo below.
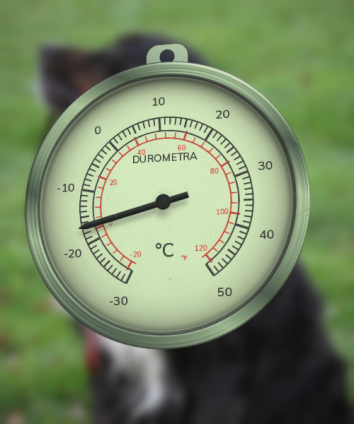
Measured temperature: -17 °C
